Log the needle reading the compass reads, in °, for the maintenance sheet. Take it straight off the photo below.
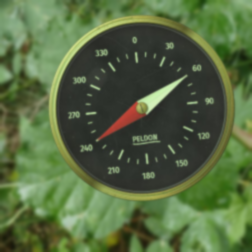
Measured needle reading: 240 °
